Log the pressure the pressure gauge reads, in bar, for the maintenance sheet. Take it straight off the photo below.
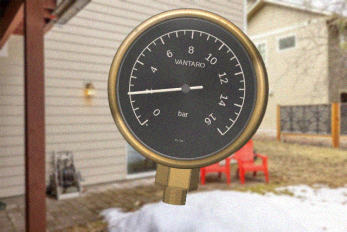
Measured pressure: 2 bar
